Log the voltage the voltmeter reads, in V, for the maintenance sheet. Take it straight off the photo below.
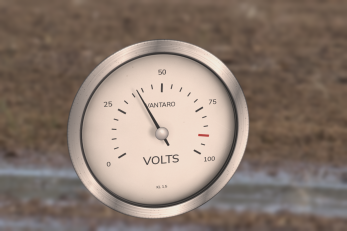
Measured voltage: 37.5 V
